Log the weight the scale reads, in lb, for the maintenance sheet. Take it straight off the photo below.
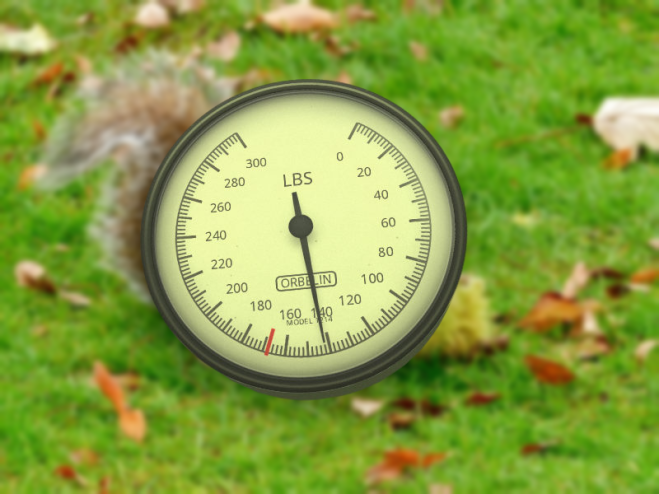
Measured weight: 142 lb
